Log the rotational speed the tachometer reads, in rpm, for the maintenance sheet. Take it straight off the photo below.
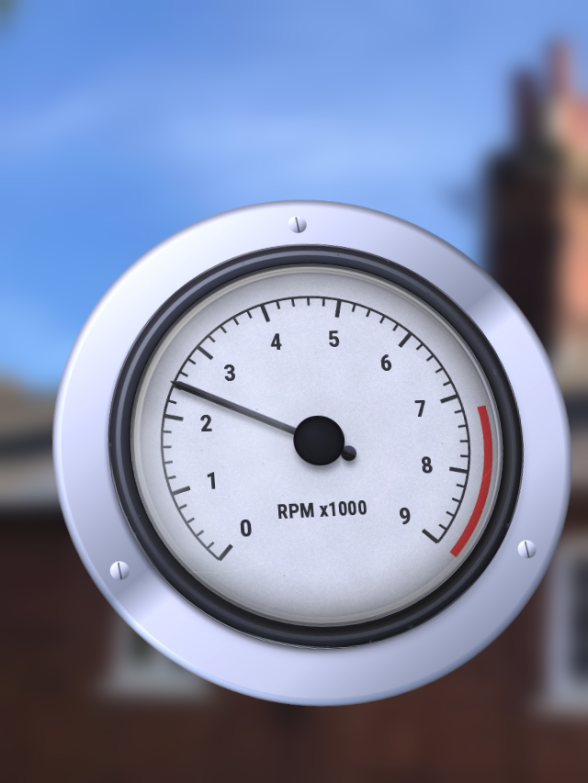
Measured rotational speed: 2400 rpm
